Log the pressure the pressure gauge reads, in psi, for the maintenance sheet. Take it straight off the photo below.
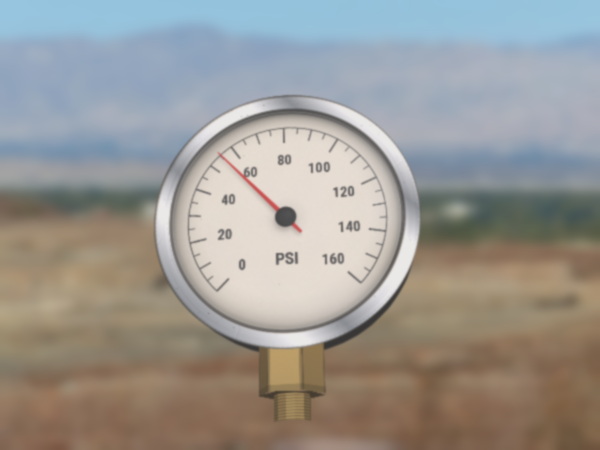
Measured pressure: 55 psi
